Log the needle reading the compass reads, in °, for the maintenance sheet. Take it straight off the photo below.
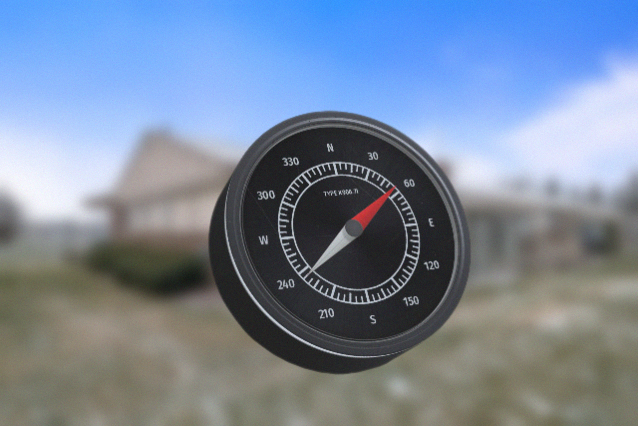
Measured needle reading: 55 °
